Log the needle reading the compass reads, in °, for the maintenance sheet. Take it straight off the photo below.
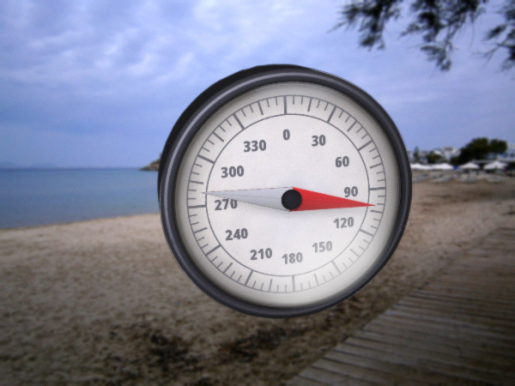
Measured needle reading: 100 °
